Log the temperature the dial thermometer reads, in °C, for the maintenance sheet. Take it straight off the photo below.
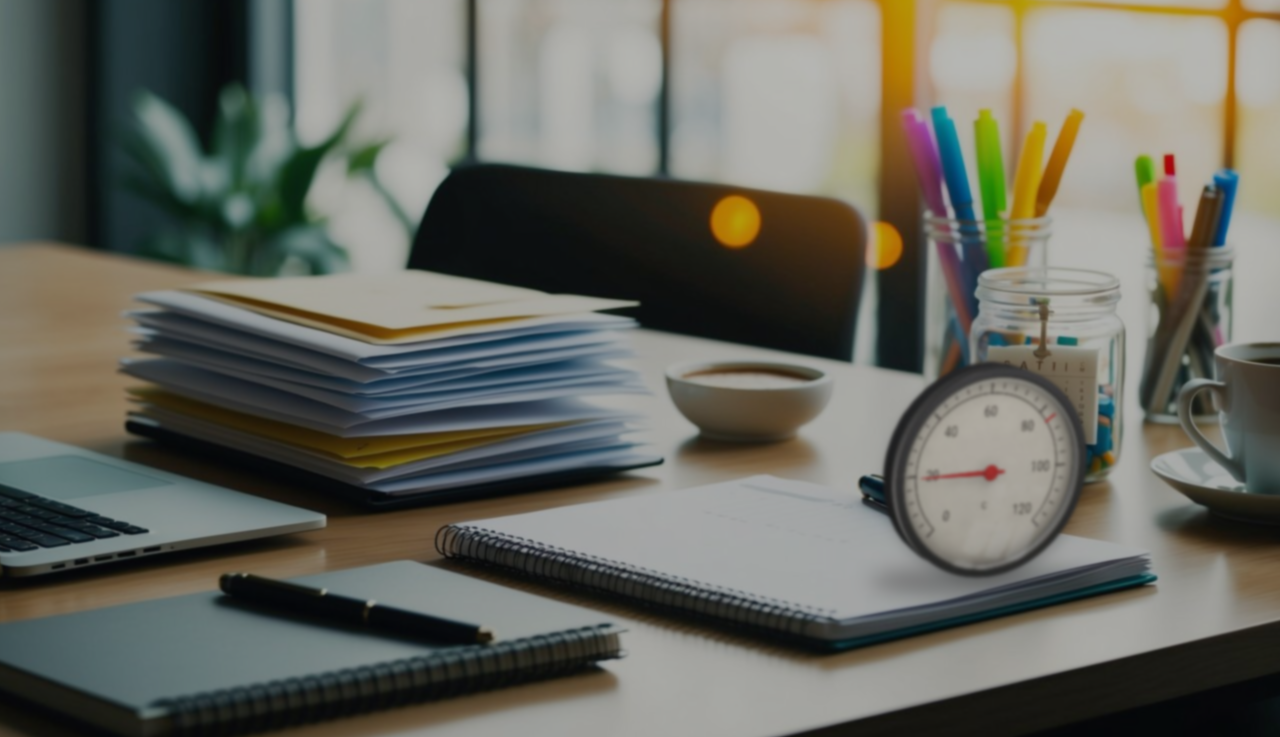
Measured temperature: 20 °C
